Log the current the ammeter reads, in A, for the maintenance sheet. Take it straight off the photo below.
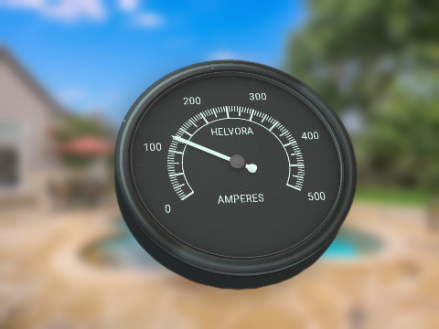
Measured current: 125 A
